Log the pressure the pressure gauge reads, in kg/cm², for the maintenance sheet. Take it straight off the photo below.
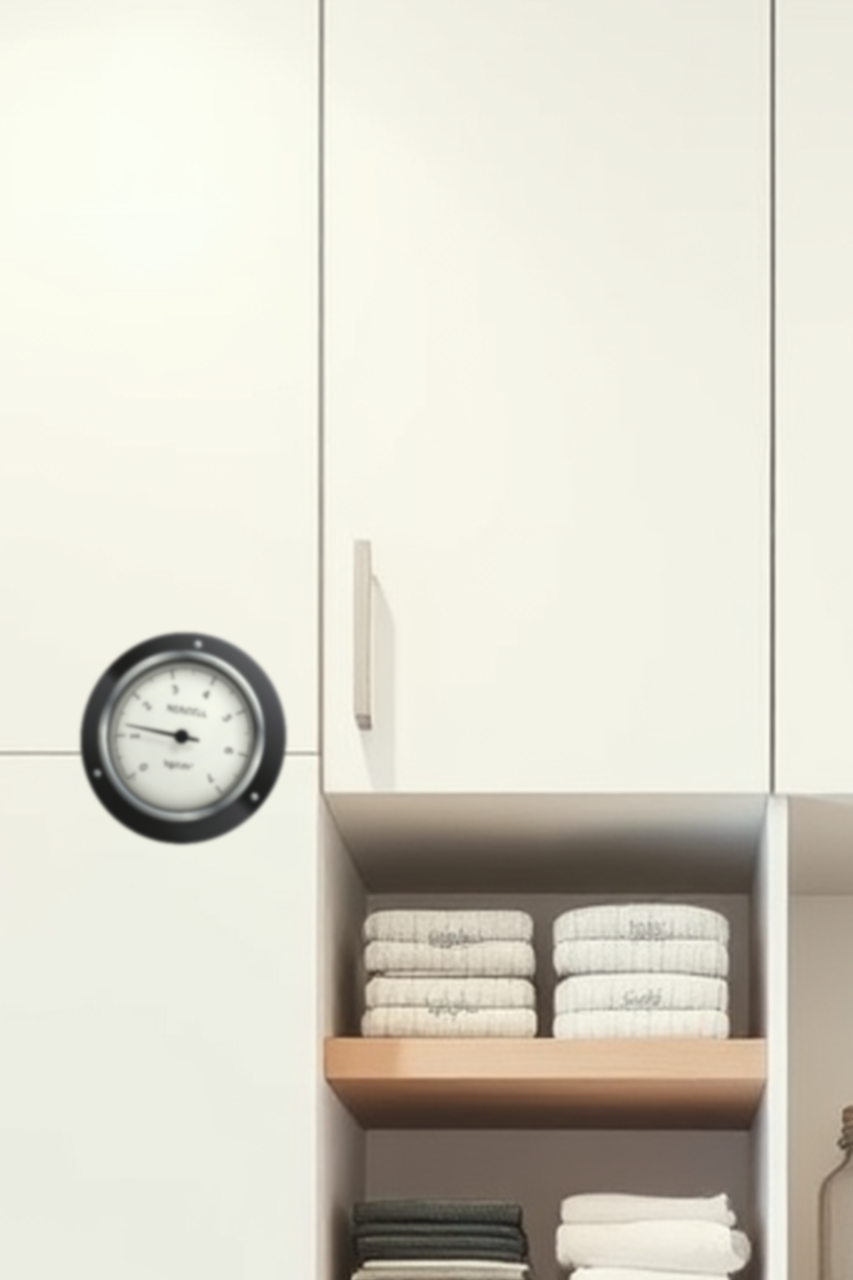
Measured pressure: 1.25 kg/cm²
